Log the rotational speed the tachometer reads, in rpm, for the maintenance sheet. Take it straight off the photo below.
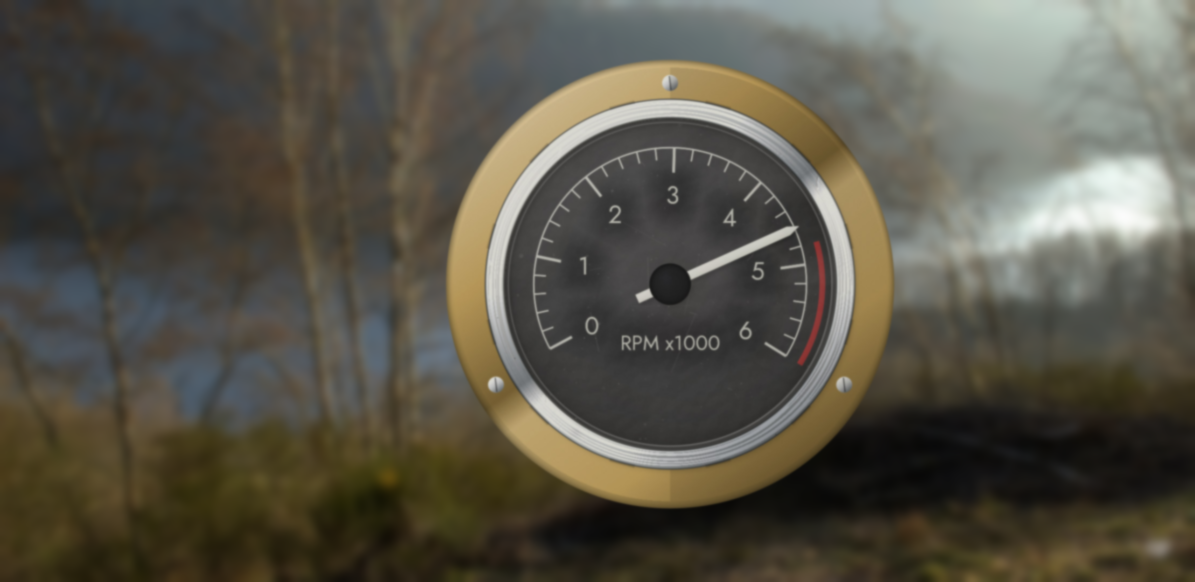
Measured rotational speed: 4600 rpm
